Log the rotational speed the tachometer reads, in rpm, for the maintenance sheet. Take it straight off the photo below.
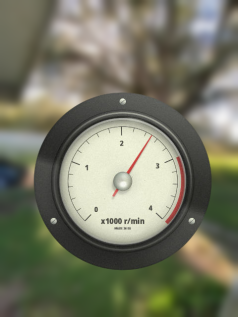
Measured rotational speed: 2500 rpm
